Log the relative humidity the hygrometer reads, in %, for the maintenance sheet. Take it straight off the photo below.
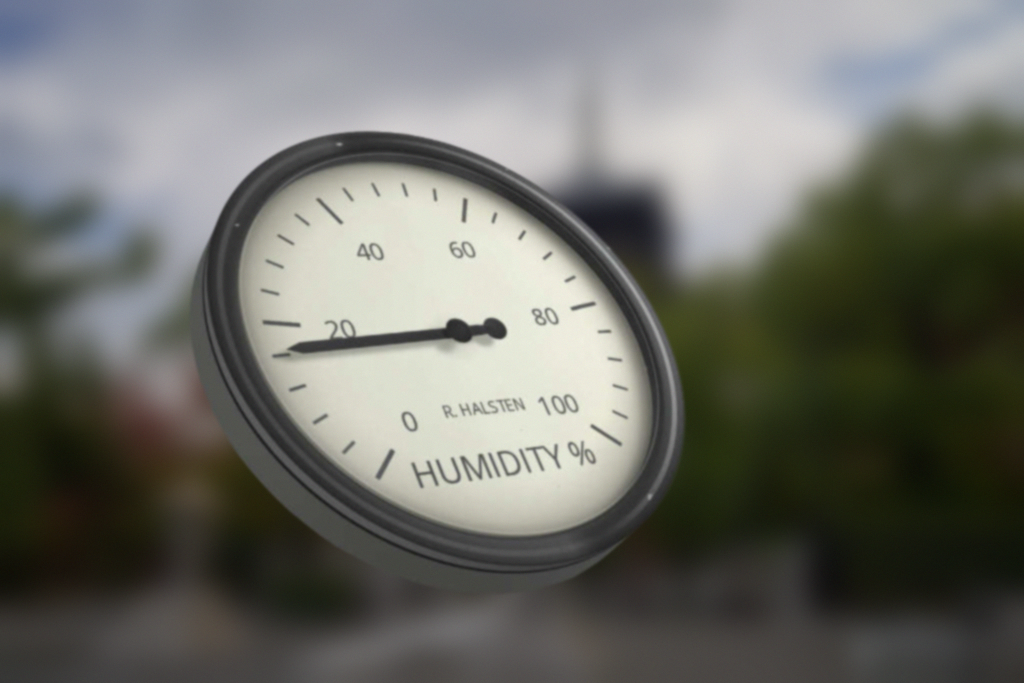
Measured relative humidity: 16 %
